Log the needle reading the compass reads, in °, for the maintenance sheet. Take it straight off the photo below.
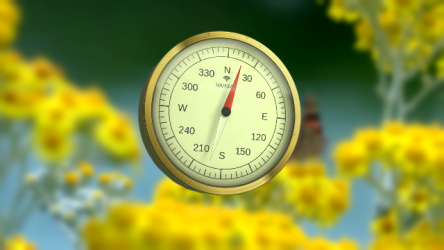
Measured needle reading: 15 °
